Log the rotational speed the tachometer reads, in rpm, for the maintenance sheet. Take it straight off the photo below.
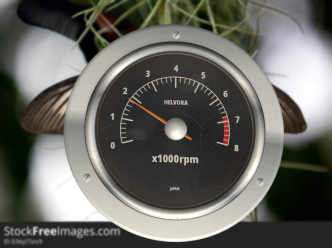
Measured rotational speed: 1800 rpm
